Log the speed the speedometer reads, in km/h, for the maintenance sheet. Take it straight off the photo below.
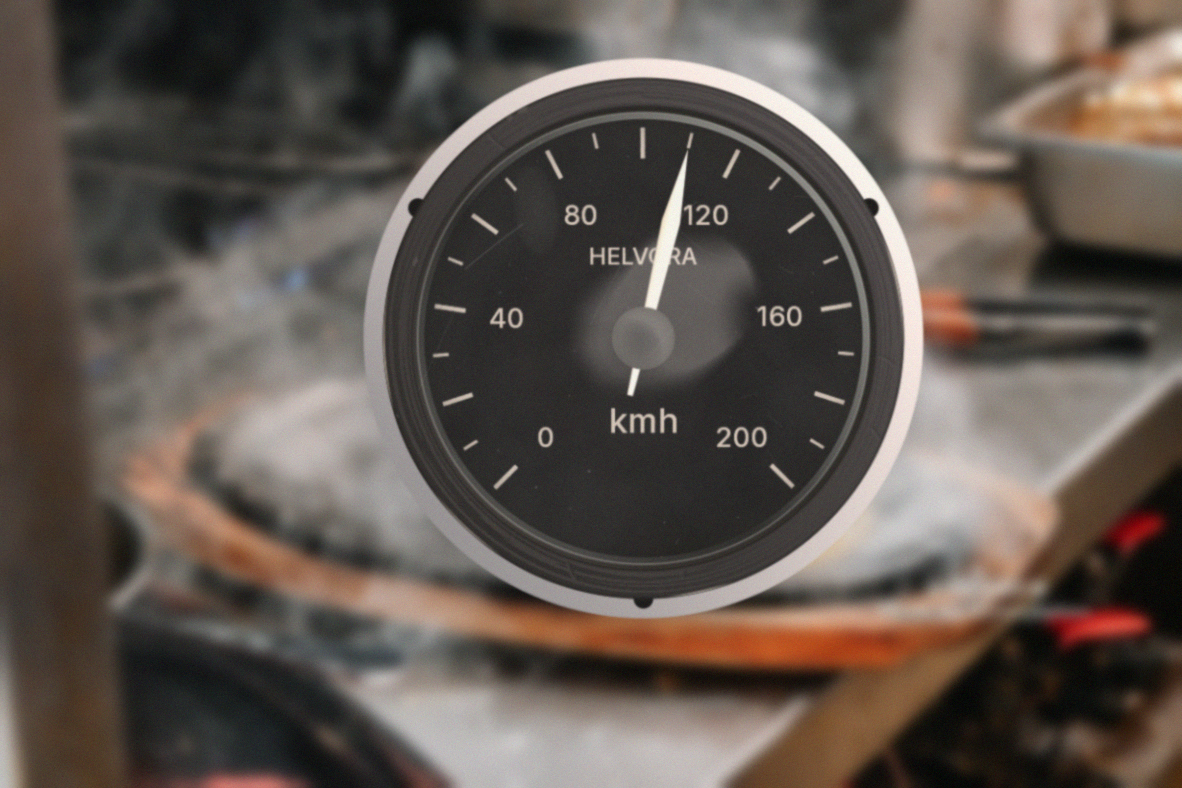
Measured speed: 110 km/h
